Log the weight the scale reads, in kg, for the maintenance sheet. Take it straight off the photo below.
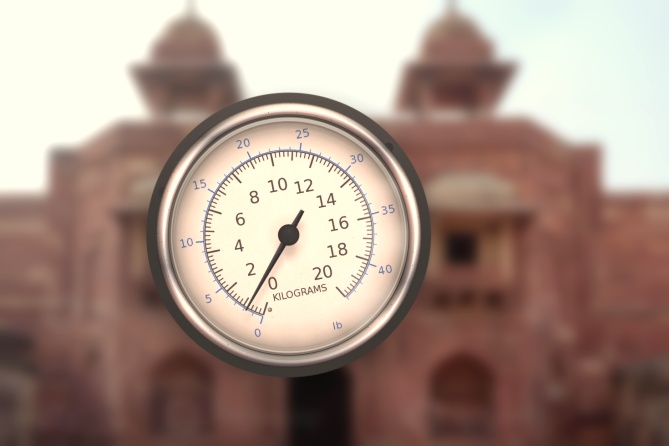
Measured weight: 0.8 kg
